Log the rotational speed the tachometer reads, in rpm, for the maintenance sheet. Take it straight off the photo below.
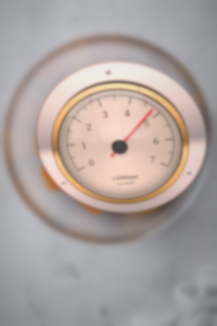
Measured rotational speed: 4750 rpm
